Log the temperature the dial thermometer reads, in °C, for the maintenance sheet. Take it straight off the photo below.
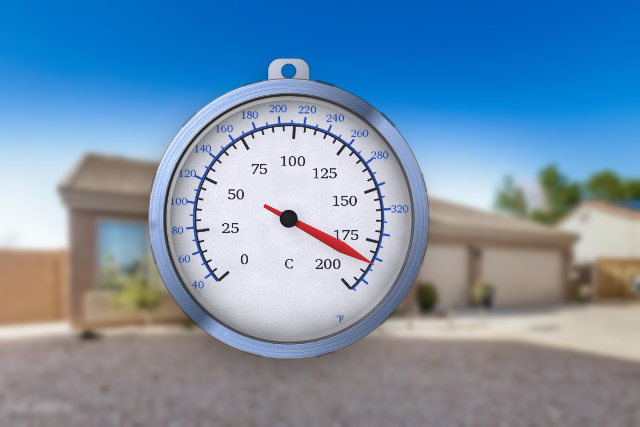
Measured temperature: 185 °C
